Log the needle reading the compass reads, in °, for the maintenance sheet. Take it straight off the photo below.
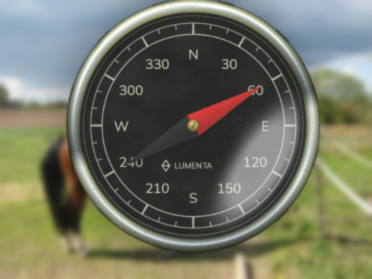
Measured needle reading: 60 °
